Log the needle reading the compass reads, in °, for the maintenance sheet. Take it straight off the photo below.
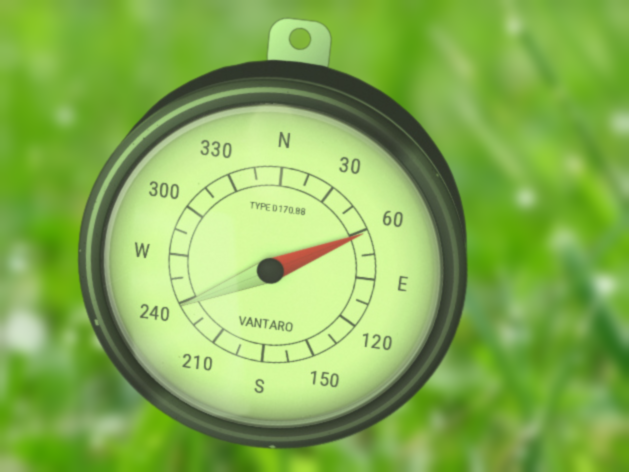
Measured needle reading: 60 °
